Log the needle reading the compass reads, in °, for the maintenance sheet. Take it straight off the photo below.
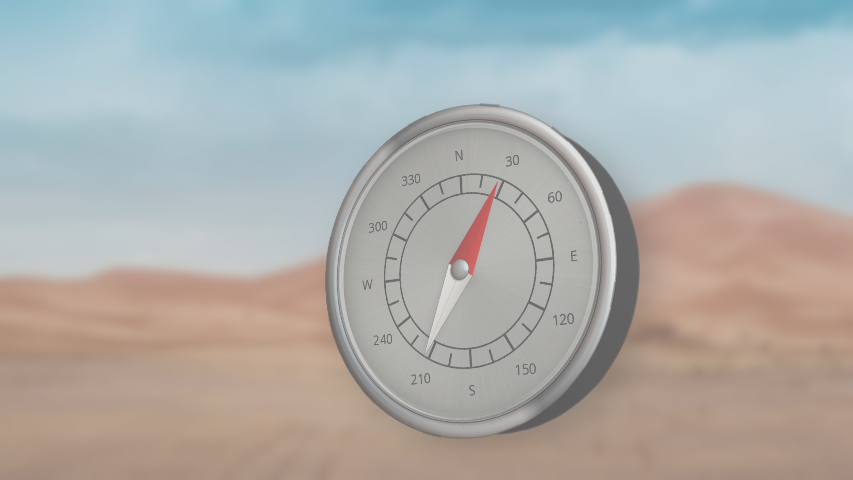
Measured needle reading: 30 °
